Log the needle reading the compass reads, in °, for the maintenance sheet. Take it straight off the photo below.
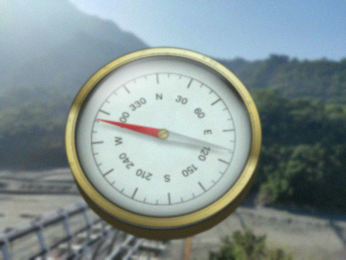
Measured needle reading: 290 °
